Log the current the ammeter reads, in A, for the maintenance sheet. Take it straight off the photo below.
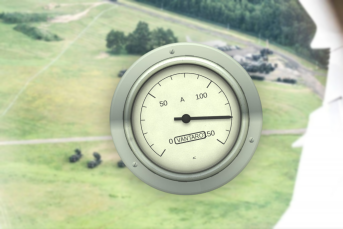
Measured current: 130 A
